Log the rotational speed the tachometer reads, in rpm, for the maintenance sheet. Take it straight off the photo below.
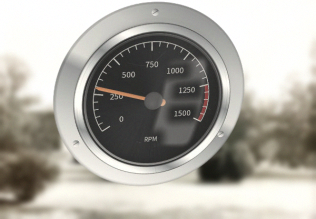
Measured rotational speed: 300 rpm
